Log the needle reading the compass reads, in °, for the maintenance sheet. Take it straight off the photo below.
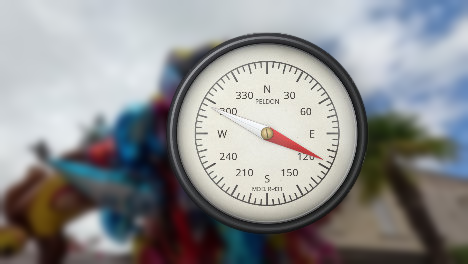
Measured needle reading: 115 °
